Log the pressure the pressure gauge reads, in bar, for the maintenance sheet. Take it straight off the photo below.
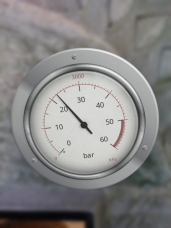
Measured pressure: 22.5 bar
